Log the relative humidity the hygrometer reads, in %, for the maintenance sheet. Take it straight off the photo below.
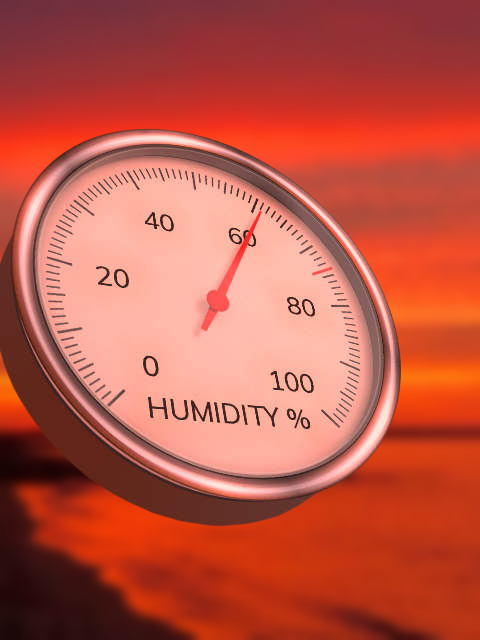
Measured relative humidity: 61 %
